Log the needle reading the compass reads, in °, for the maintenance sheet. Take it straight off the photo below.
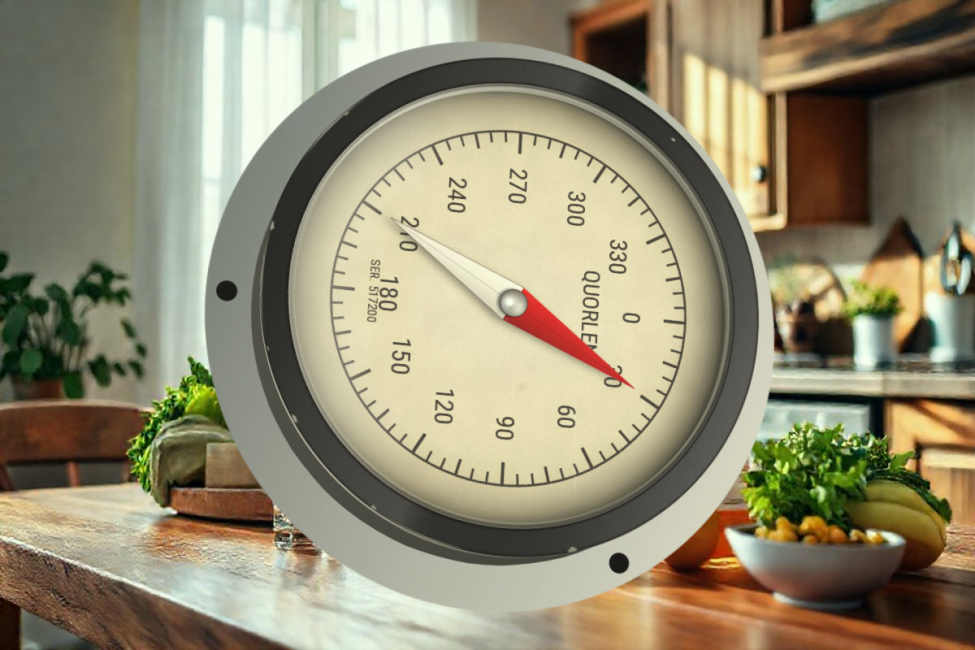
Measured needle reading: 30 °
